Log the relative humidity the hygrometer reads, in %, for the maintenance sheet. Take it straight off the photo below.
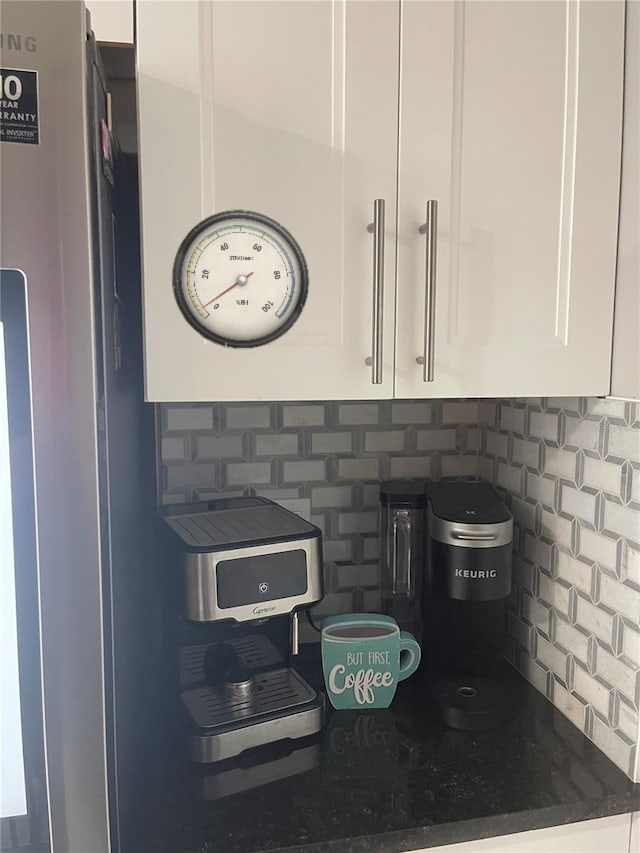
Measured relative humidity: 4 %
